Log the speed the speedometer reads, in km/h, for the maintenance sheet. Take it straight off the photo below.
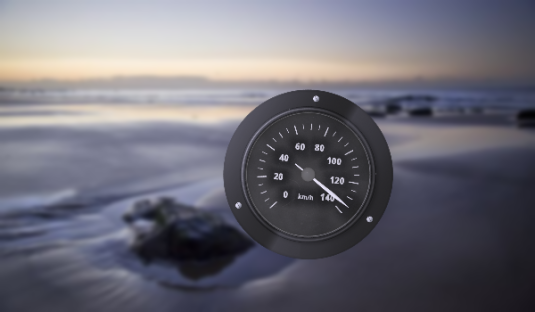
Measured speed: 135 km/h
